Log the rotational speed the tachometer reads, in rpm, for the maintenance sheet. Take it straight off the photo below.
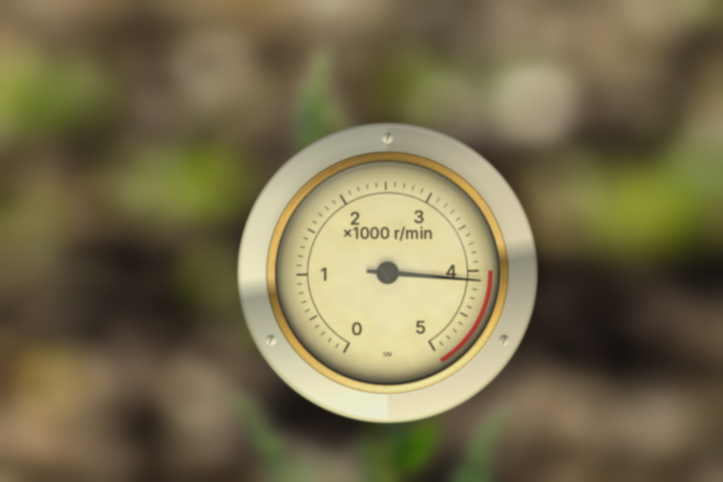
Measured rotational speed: 4100 rpm
